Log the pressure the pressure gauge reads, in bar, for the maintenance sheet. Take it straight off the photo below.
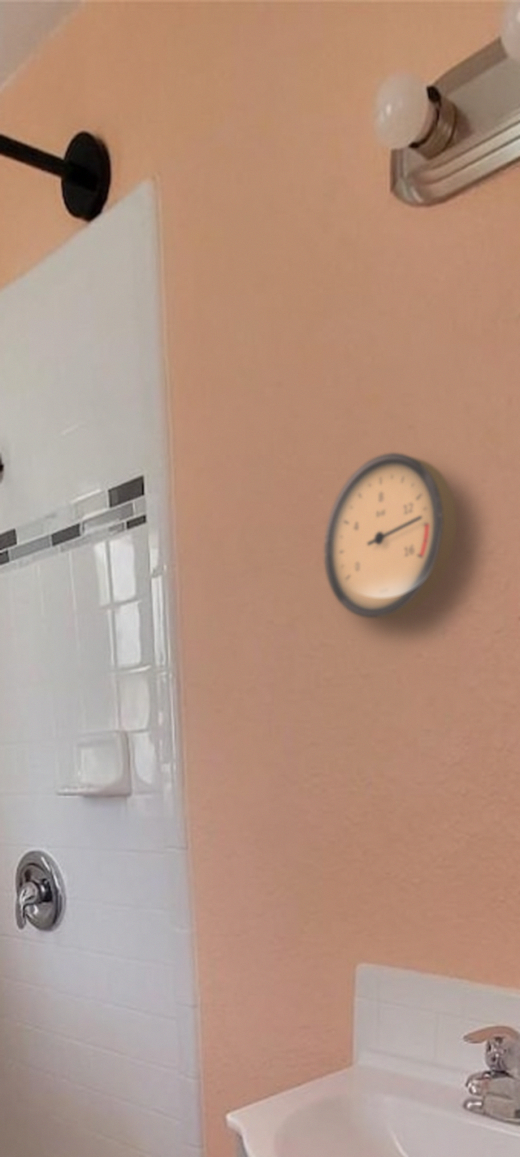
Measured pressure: 13.5 bar
